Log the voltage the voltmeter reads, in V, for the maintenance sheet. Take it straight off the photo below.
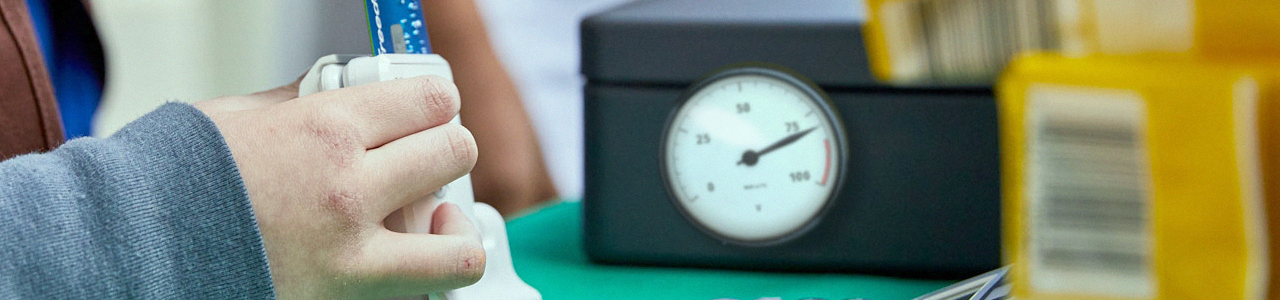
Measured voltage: 80 V
